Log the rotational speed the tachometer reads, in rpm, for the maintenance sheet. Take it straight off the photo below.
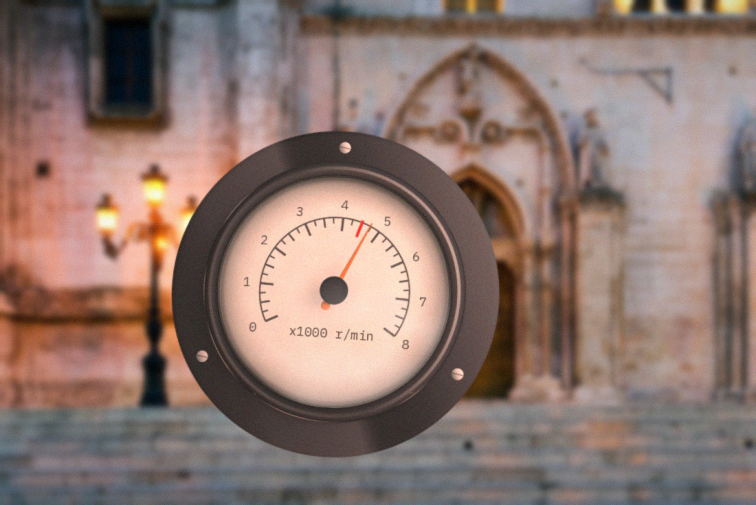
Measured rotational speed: 4750 rpm
